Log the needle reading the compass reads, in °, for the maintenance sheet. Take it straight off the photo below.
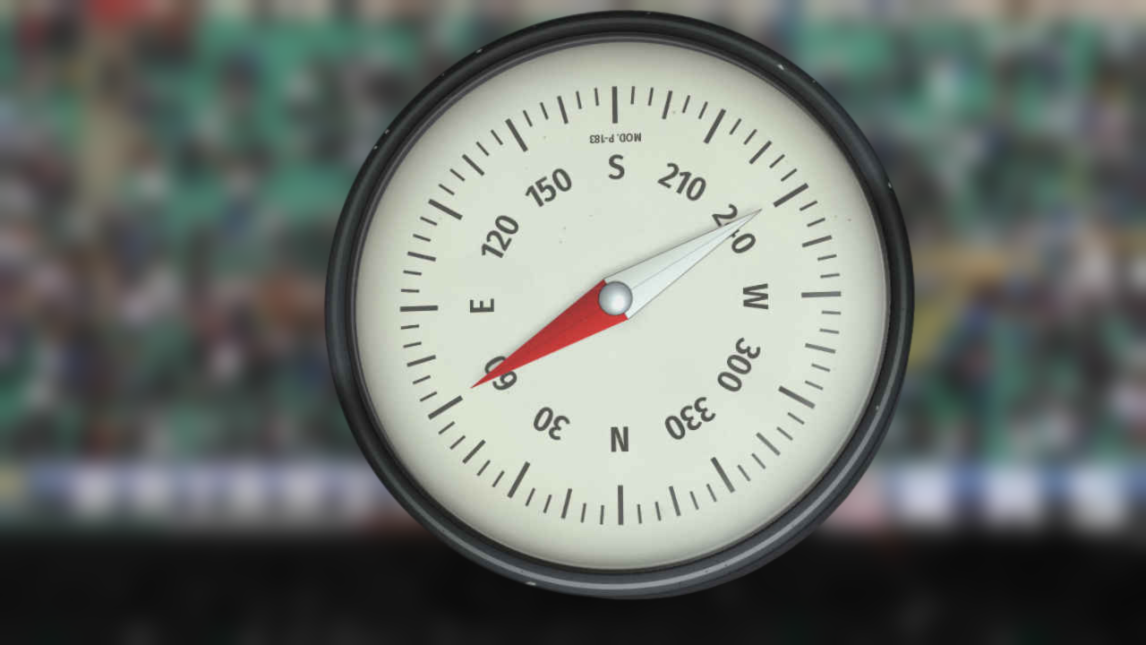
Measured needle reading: 60 °
